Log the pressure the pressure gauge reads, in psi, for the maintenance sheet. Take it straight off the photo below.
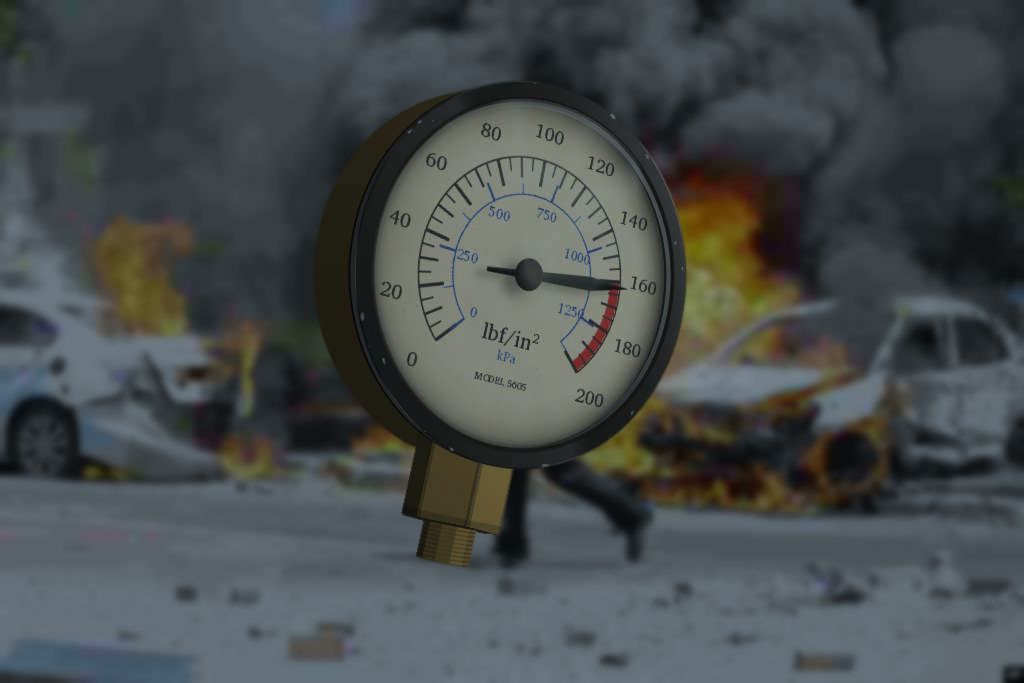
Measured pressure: 162.5 psi
